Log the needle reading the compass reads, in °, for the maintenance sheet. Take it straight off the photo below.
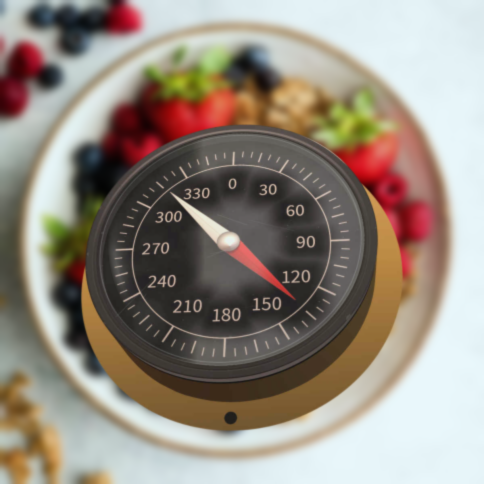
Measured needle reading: 135 °
